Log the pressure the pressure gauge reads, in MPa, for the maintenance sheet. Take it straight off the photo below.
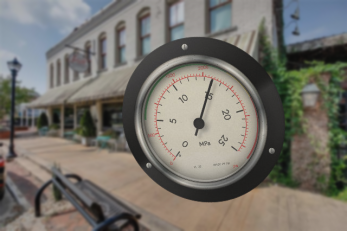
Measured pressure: 15 MPa
